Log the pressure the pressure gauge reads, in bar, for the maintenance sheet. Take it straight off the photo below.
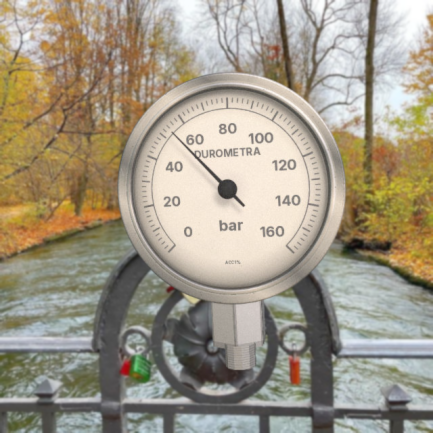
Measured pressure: 54 bar
